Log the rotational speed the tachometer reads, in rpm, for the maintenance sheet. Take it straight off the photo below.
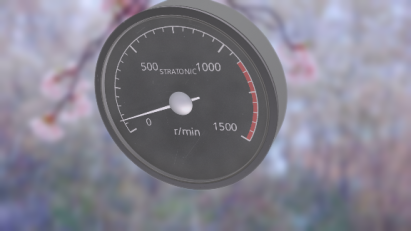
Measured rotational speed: 75 rpm
